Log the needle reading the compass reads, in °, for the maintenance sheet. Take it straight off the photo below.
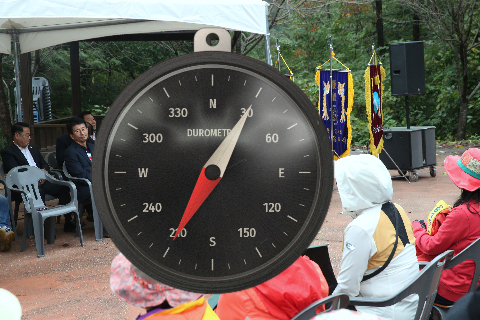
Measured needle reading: 210 °
